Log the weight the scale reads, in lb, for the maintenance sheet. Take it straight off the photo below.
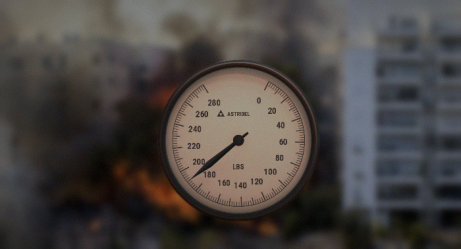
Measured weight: 190 lb
